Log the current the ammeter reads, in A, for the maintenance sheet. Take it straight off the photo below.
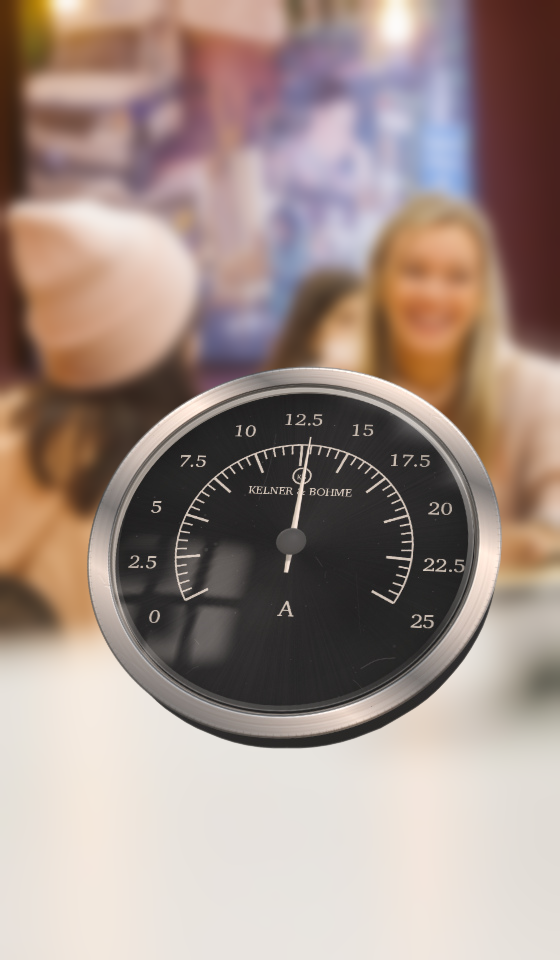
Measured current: 13 A
